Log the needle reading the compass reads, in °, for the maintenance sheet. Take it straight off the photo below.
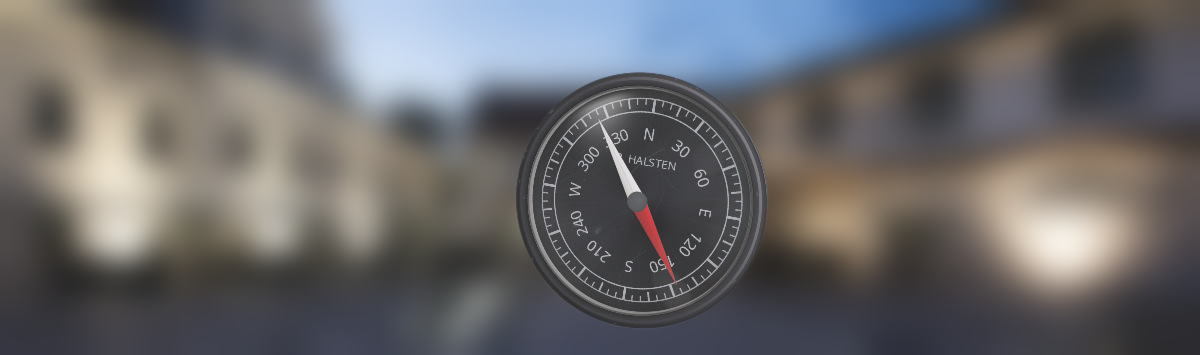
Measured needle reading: 145 °
